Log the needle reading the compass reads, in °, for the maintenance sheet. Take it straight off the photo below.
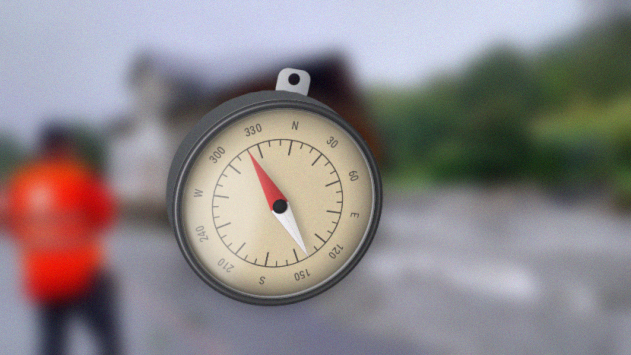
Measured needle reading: 320 °
